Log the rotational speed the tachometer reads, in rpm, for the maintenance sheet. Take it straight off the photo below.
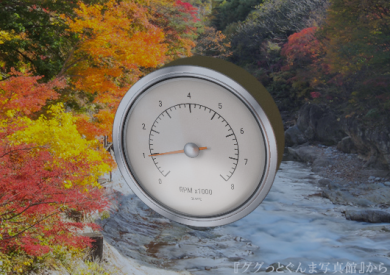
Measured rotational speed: 1000 rpm
